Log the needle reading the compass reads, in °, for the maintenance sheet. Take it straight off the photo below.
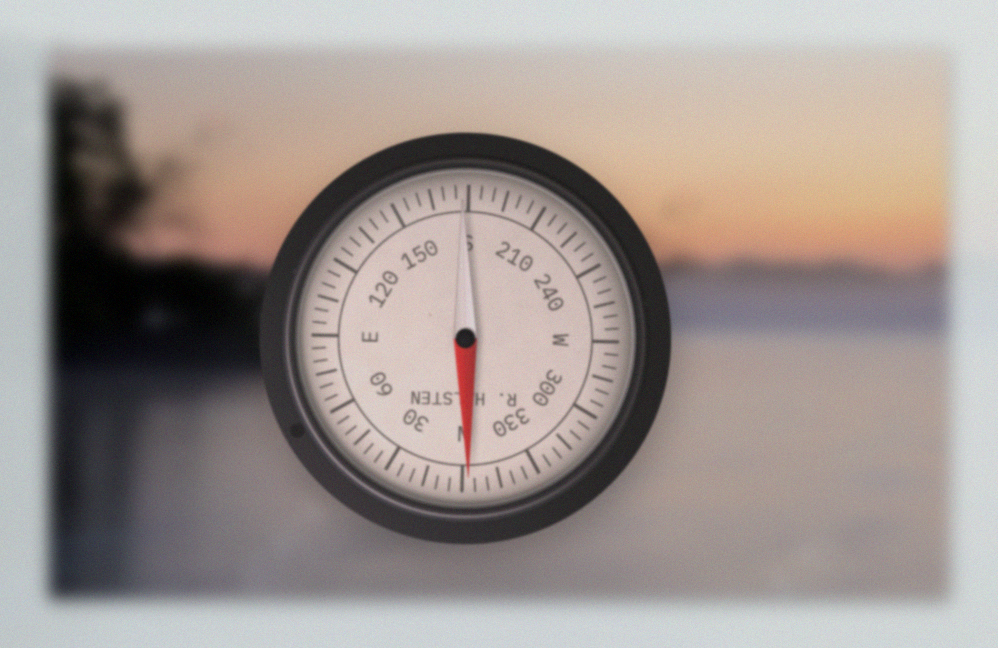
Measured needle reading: 357.5 °
